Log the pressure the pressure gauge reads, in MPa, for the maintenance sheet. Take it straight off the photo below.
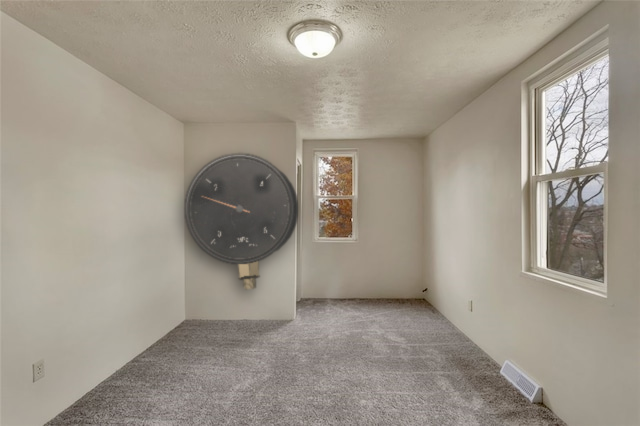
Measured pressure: 1.5 MPa
